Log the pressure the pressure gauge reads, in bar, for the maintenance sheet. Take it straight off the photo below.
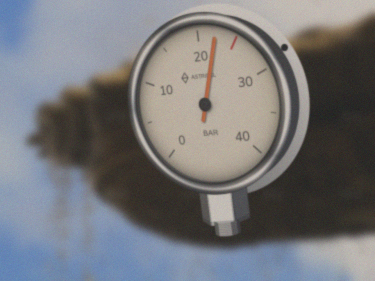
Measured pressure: 22.5 bar
